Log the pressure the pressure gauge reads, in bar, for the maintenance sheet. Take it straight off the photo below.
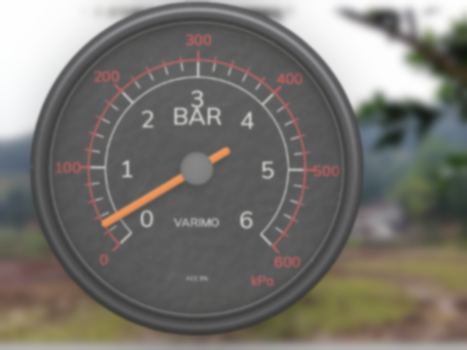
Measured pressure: 0.3 bar
